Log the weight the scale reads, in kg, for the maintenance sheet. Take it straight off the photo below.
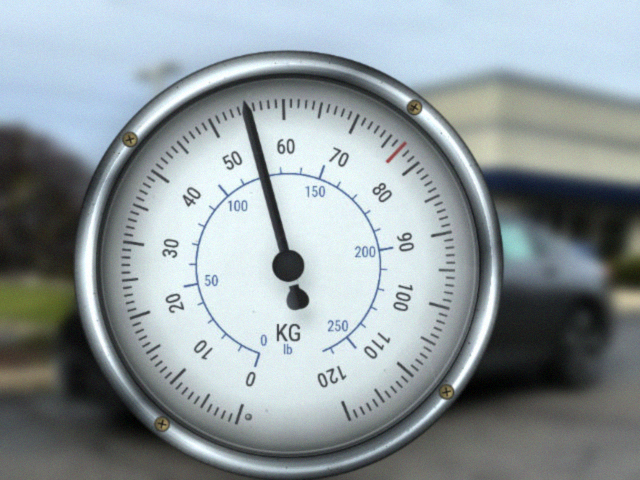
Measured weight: 55 kg
